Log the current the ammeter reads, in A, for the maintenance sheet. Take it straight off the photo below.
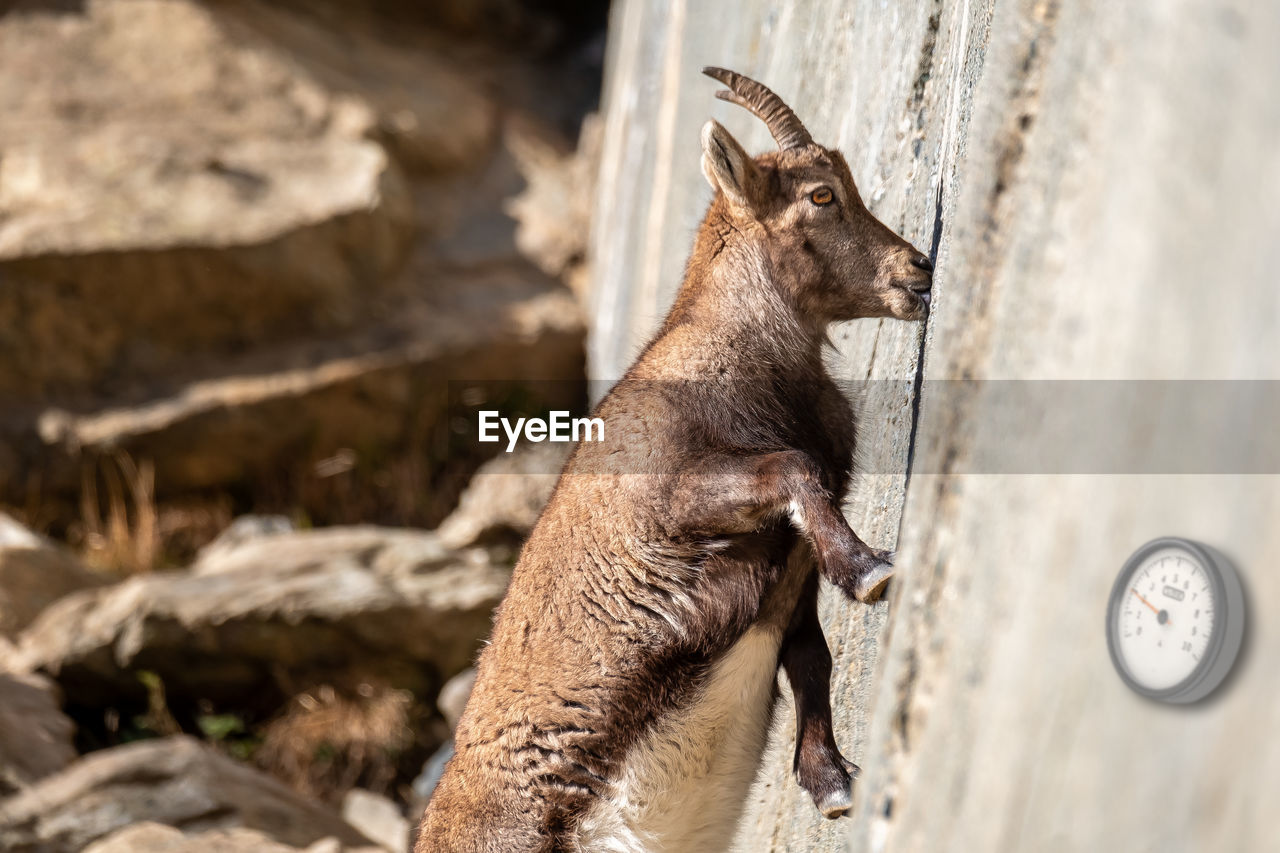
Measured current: 2 A
